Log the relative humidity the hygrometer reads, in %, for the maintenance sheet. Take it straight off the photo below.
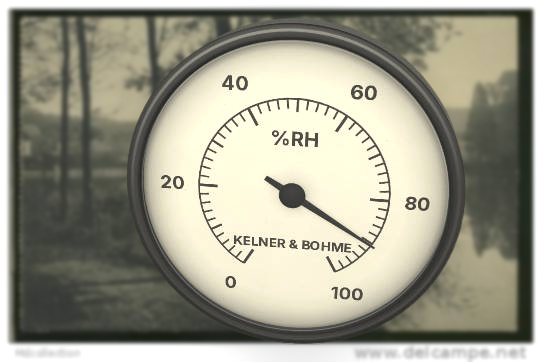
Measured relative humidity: 90 %
